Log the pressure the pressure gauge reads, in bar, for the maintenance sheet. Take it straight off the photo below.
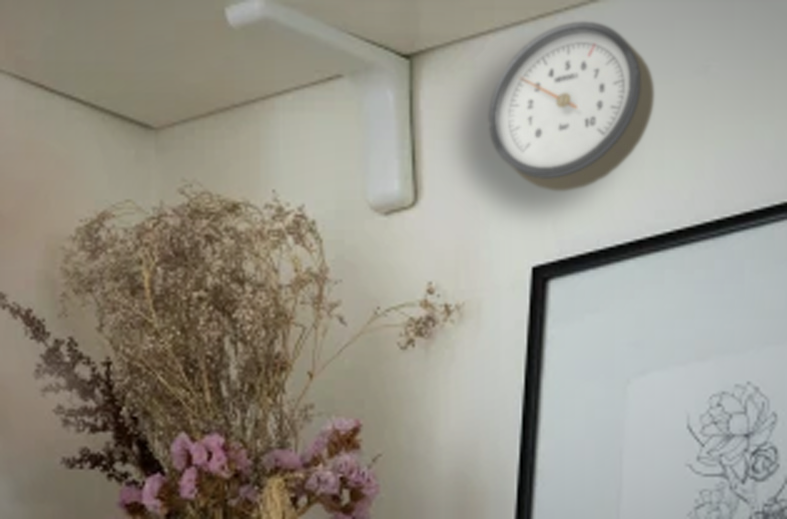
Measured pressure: 3 bar
